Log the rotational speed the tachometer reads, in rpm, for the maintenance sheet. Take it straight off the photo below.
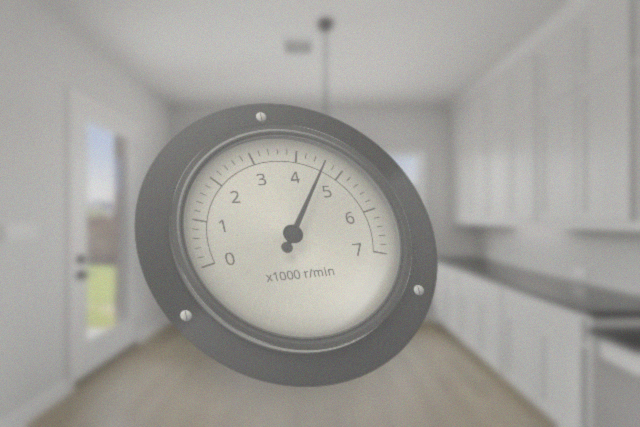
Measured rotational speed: 4600 rpm
